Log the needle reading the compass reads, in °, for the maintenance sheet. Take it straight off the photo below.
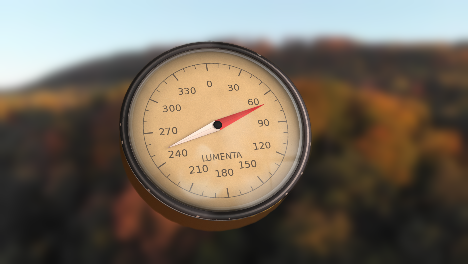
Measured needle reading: 70 °
